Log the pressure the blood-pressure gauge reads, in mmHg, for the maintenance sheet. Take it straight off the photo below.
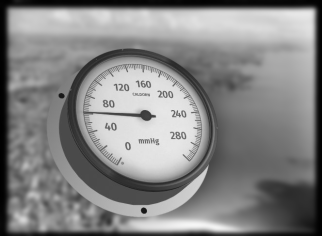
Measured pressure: 60 mmHg
